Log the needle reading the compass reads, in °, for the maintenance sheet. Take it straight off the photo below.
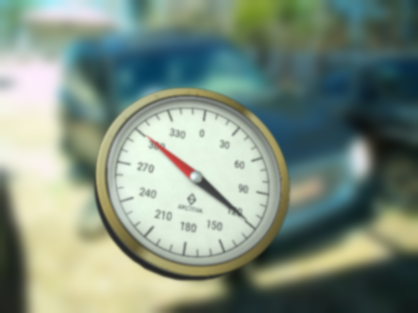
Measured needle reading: 300 °
